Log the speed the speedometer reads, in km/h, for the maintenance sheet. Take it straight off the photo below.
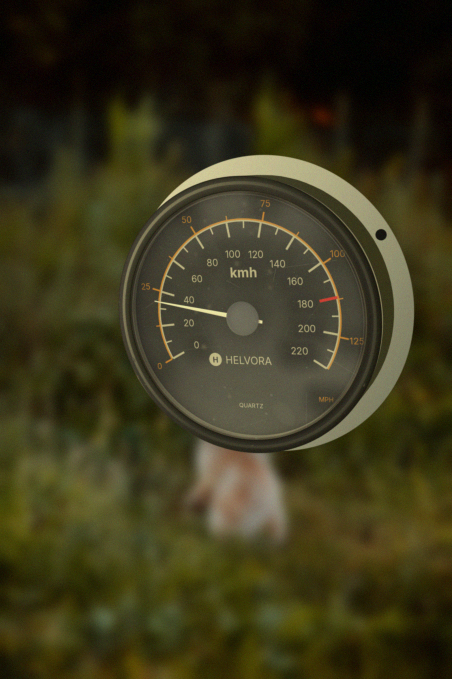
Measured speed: 35 km/h
